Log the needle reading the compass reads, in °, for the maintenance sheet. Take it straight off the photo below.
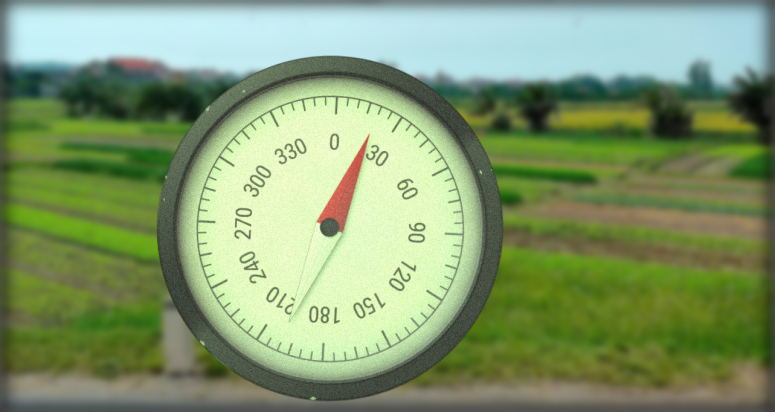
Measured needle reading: 20 °
